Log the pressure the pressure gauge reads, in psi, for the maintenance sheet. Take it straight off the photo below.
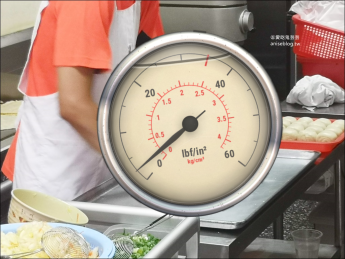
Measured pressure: 2.5 psi
